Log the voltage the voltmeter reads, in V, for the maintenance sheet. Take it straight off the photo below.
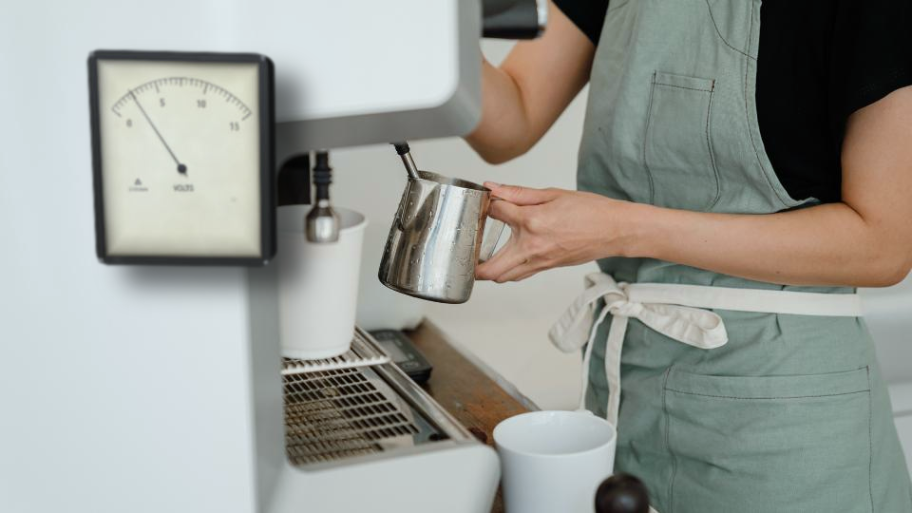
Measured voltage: 2.5 V
